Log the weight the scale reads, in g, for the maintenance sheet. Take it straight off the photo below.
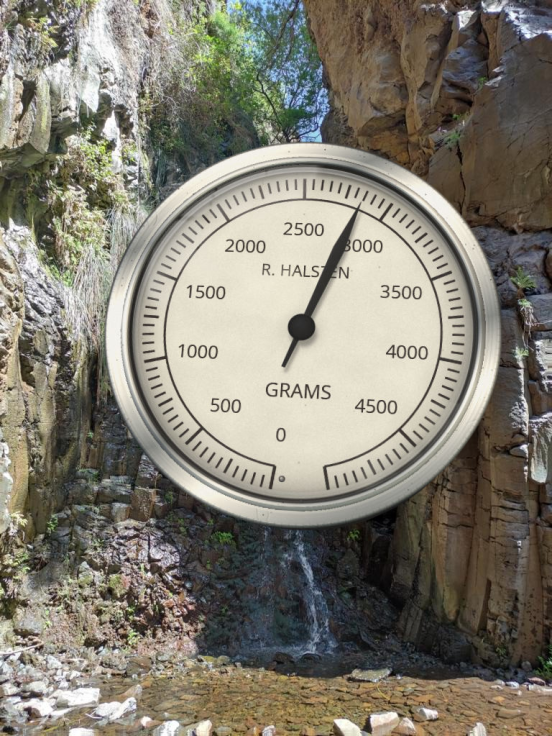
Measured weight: 2850 g
